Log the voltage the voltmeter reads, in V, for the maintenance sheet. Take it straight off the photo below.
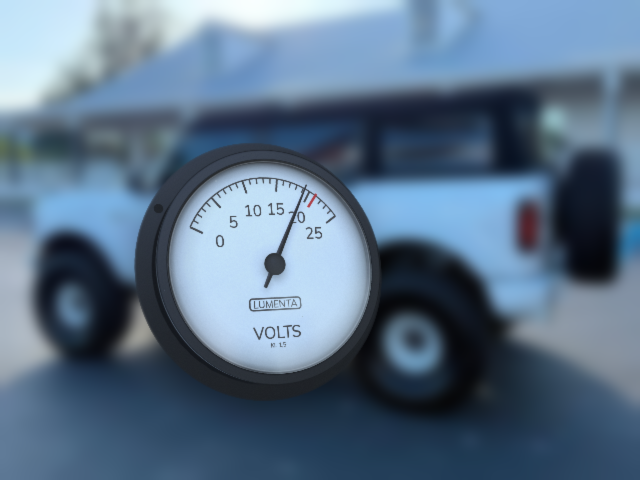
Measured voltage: 19 V
